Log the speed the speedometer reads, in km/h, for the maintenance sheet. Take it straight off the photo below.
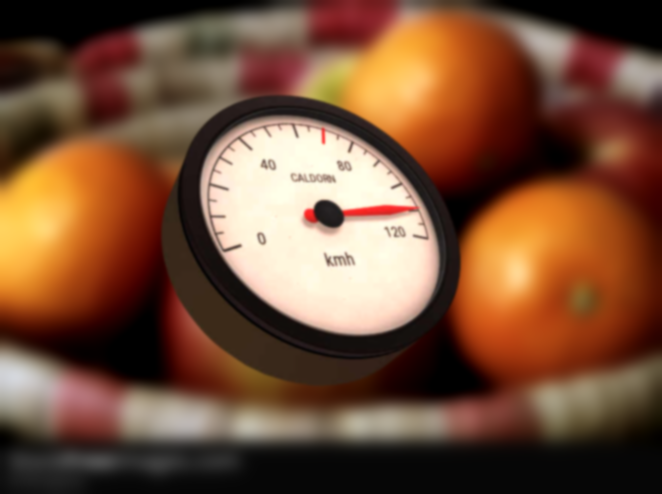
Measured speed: 110 km/h
